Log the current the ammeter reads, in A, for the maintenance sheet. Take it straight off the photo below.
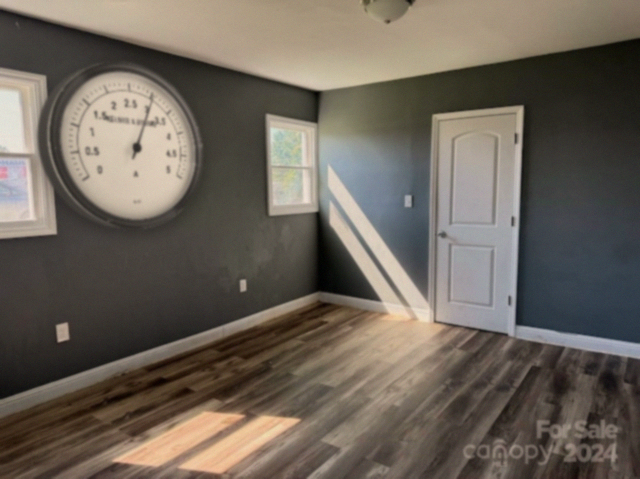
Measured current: 3 A
